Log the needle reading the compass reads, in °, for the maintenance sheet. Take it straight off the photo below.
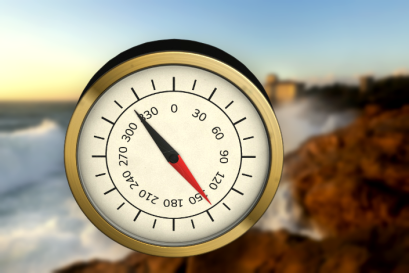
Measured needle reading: 142.5 °
